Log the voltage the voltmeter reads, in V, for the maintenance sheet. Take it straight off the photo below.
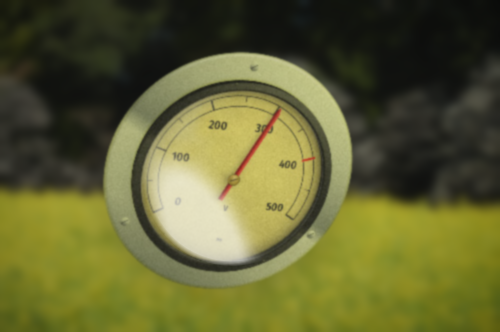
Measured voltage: 300 V
